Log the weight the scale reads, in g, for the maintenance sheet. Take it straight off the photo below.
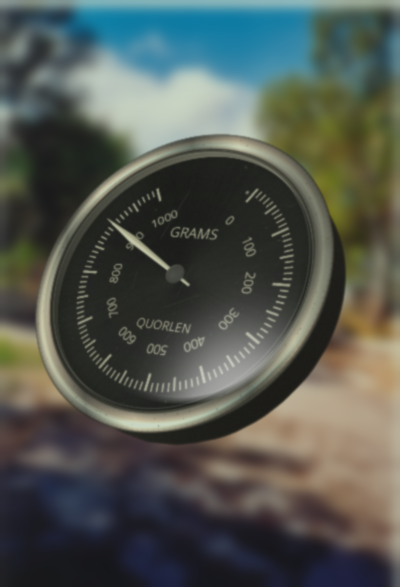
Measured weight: 900 g
